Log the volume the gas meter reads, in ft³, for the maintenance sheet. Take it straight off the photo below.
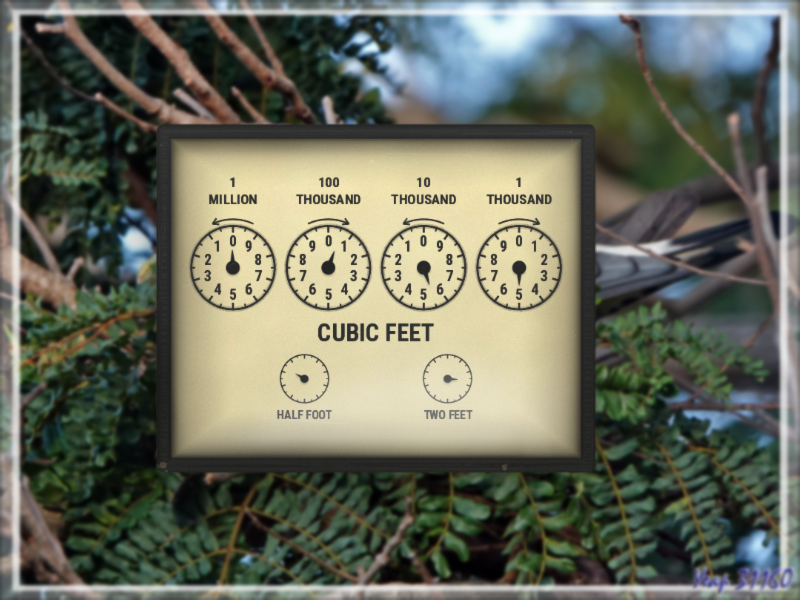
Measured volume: 5500 ft³
